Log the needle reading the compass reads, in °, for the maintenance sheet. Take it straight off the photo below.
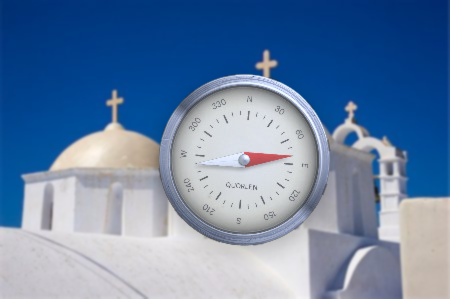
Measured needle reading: 80 °
